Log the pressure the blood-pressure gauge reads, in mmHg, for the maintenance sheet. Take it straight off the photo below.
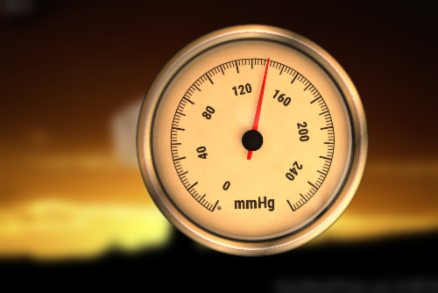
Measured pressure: 140 mmHg
